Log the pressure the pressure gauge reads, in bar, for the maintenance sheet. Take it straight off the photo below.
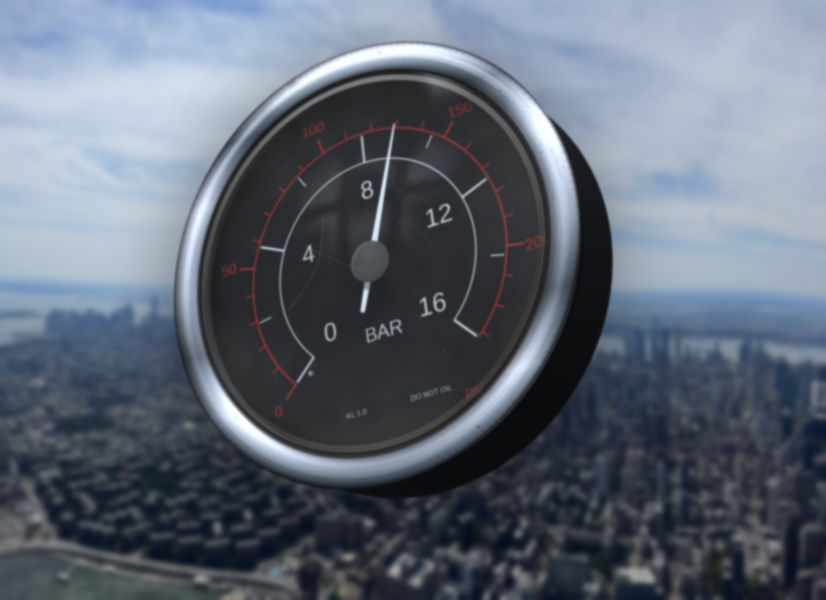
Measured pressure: 9 bar
